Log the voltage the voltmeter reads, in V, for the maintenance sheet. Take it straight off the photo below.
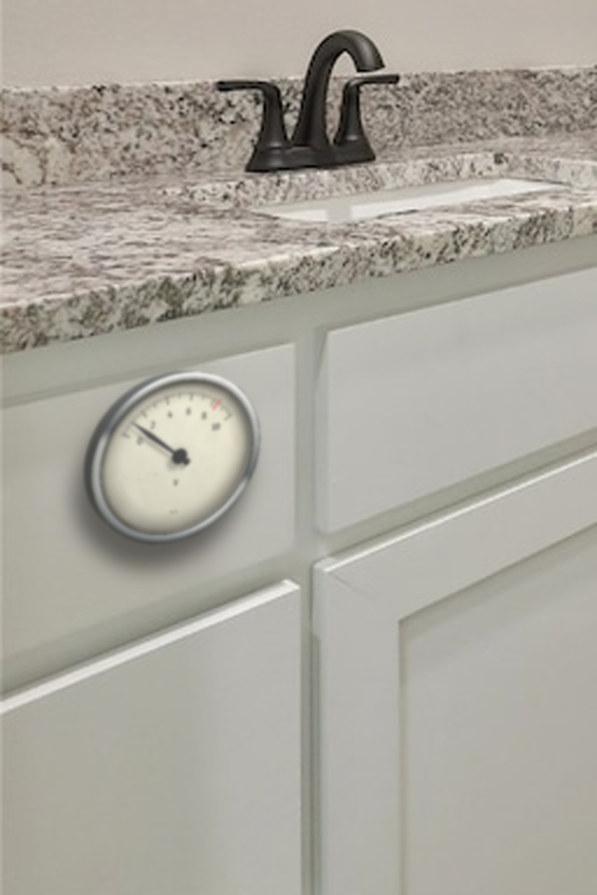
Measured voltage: 1 V
